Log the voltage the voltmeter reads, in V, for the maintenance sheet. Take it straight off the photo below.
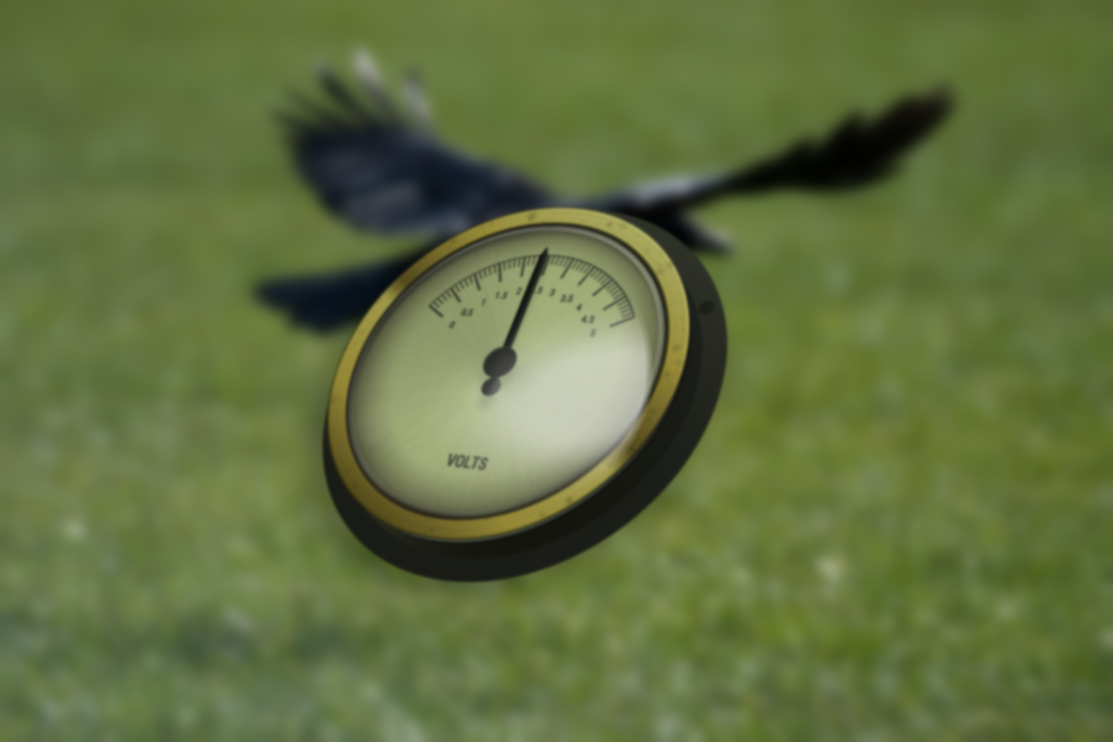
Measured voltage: 2.5 V
